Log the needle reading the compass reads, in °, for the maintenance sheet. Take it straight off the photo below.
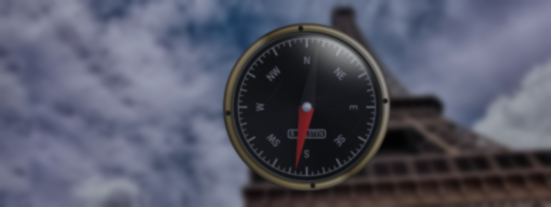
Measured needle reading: 190 °
